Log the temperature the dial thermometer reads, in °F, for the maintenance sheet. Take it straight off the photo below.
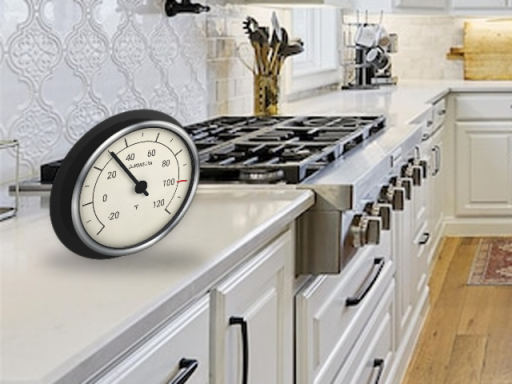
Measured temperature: 30 °F
